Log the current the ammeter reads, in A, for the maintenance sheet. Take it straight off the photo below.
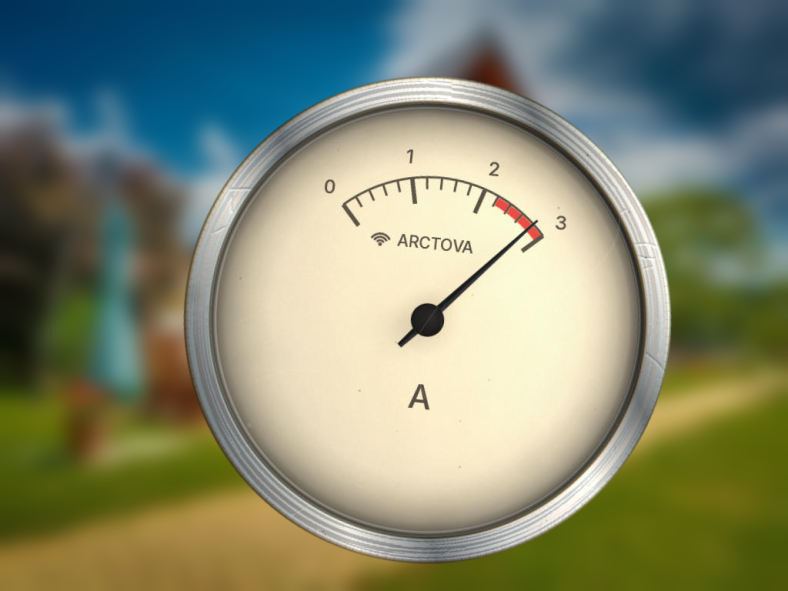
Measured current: 2.8 A
